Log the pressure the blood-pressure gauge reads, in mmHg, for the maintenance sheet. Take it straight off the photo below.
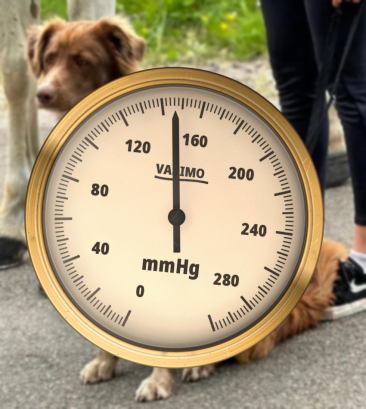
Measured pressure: 146 mmHg
